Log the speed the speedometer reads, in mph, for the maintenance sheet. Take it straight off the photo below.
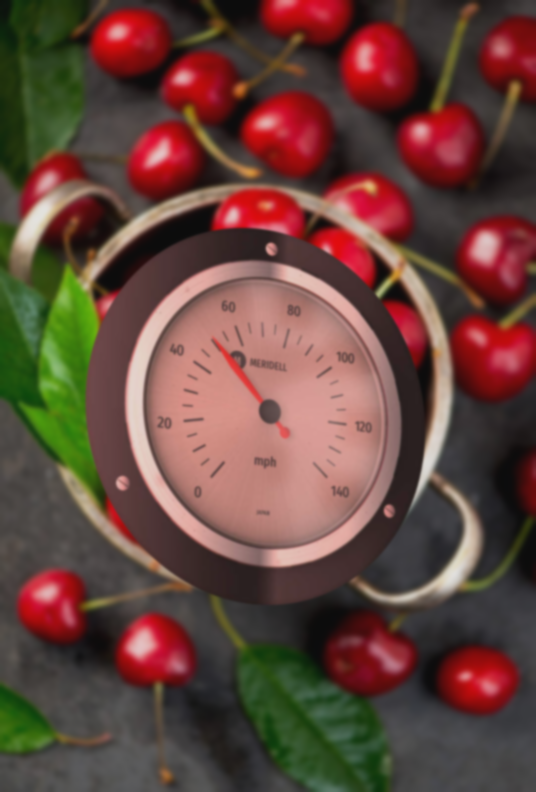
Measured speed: 50 mph
